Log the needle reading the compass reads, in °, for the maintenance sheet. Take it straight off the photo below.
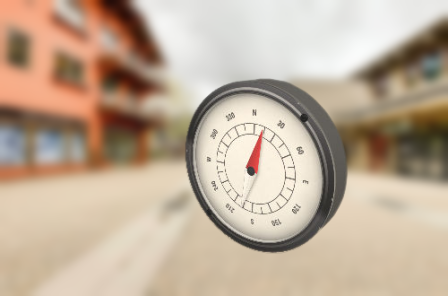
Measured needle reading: 15 °
